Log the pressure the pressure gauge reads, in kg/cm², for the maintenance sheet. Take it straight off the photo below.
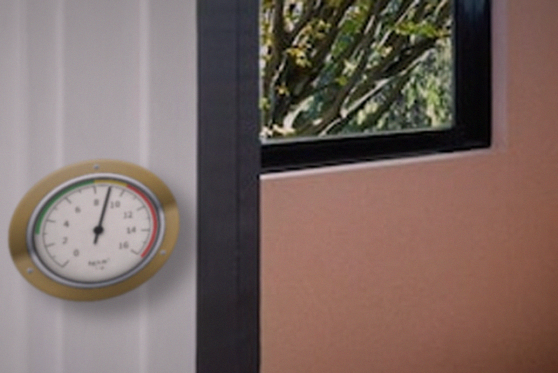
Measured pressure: 9 kg/cm²
